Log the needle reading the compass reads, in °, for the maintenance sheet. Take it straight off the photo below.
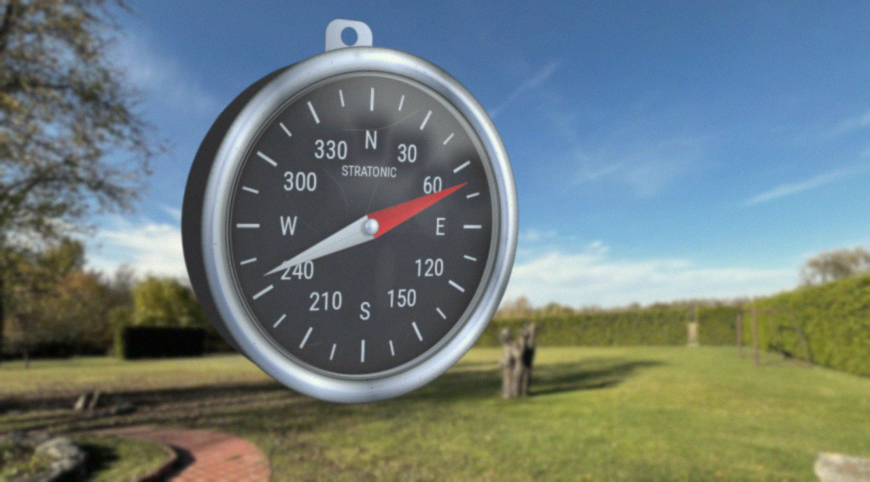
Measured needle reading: 67.5 °
